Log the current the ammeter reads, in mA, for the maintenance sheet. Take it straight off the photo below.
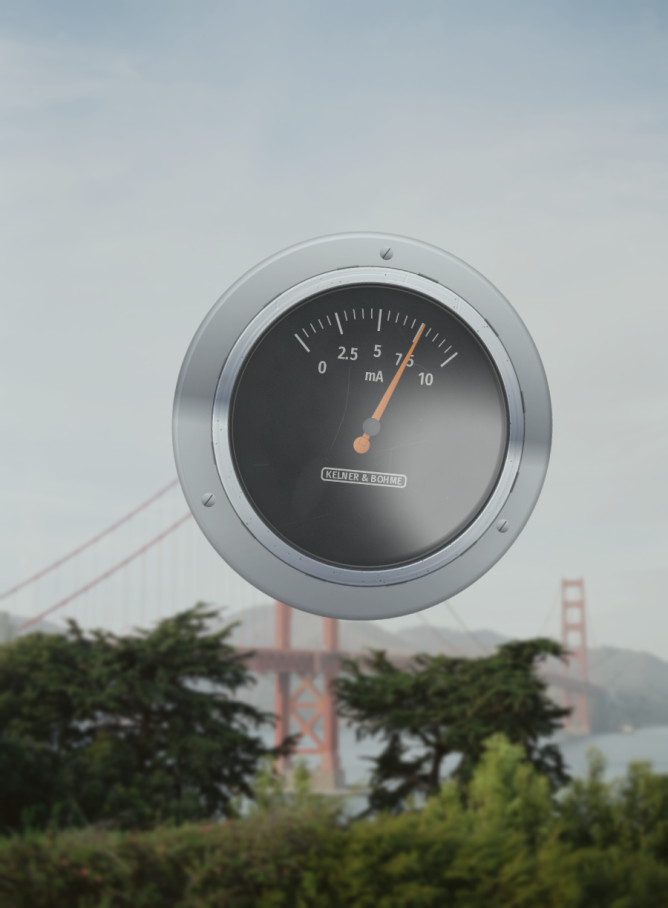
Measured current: 7.5 mA
